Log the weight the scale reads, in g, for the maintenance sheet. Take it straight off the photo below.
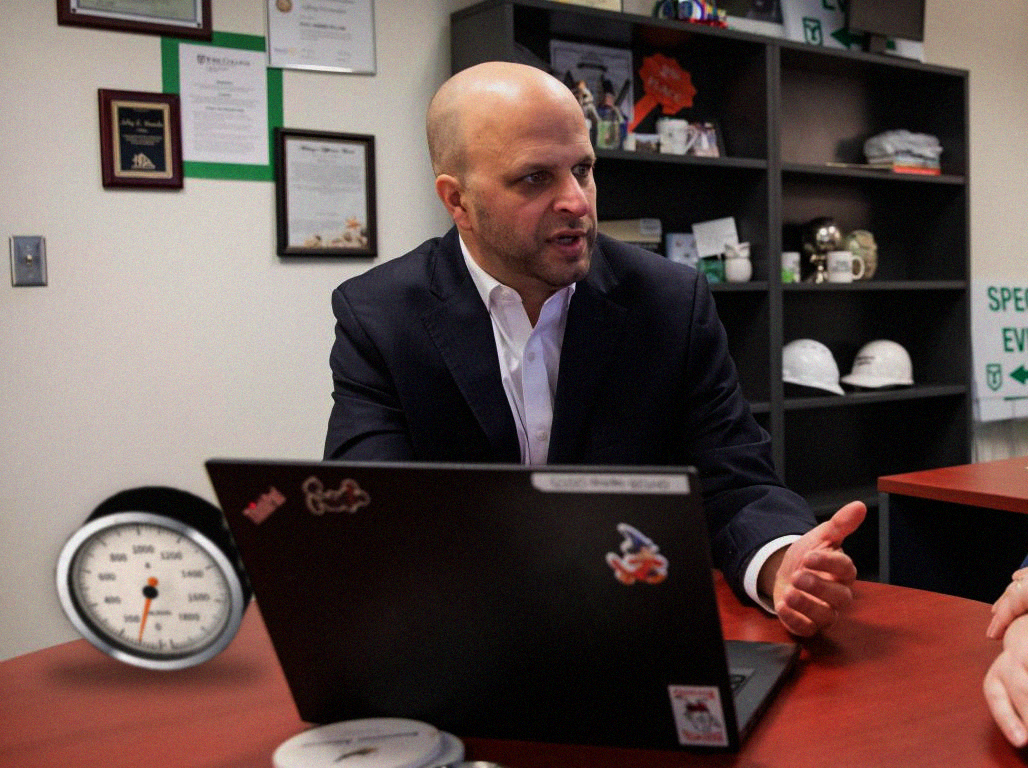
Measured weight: 100 g
